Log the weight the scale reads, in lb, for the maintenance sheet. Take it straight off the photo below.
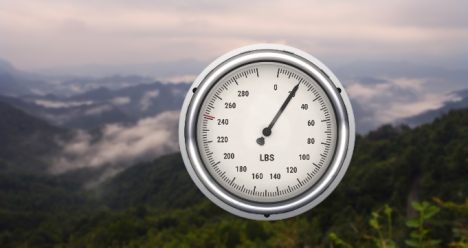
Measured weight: 20 lb
